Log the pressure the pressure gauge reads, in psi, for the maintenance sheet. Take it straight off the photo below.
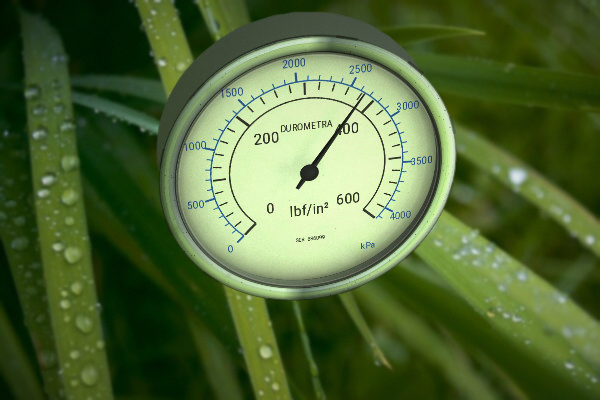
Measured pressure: 380 psi
